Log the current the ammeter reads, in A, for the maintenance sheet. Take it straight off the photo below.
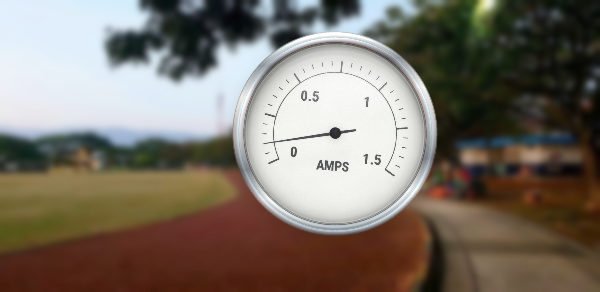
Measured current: 0.1 A
